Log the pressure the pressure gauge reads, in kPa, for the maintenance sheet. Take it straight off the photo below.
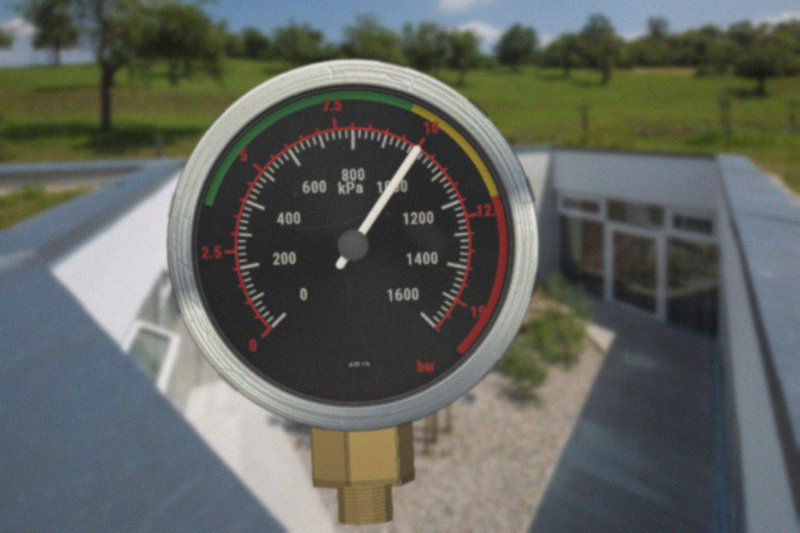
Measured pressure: 1000 kPa
